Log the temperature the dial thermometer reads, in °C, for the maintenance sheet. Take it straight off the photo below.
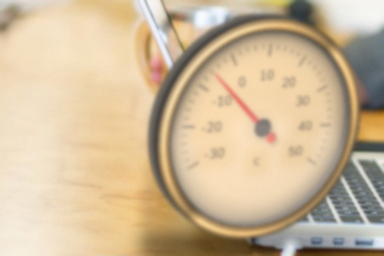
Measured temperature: -6 °C
